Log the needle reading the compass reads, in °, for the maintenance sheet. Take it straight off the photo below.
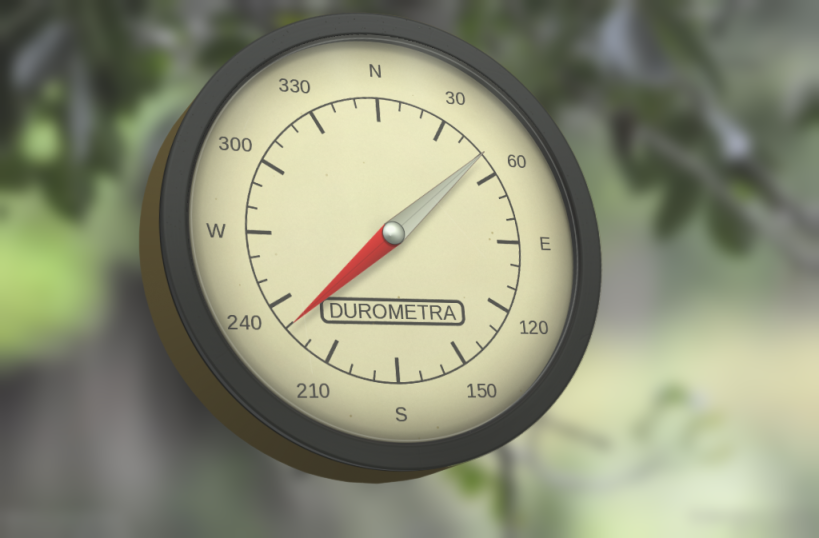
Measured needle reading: 230 °
